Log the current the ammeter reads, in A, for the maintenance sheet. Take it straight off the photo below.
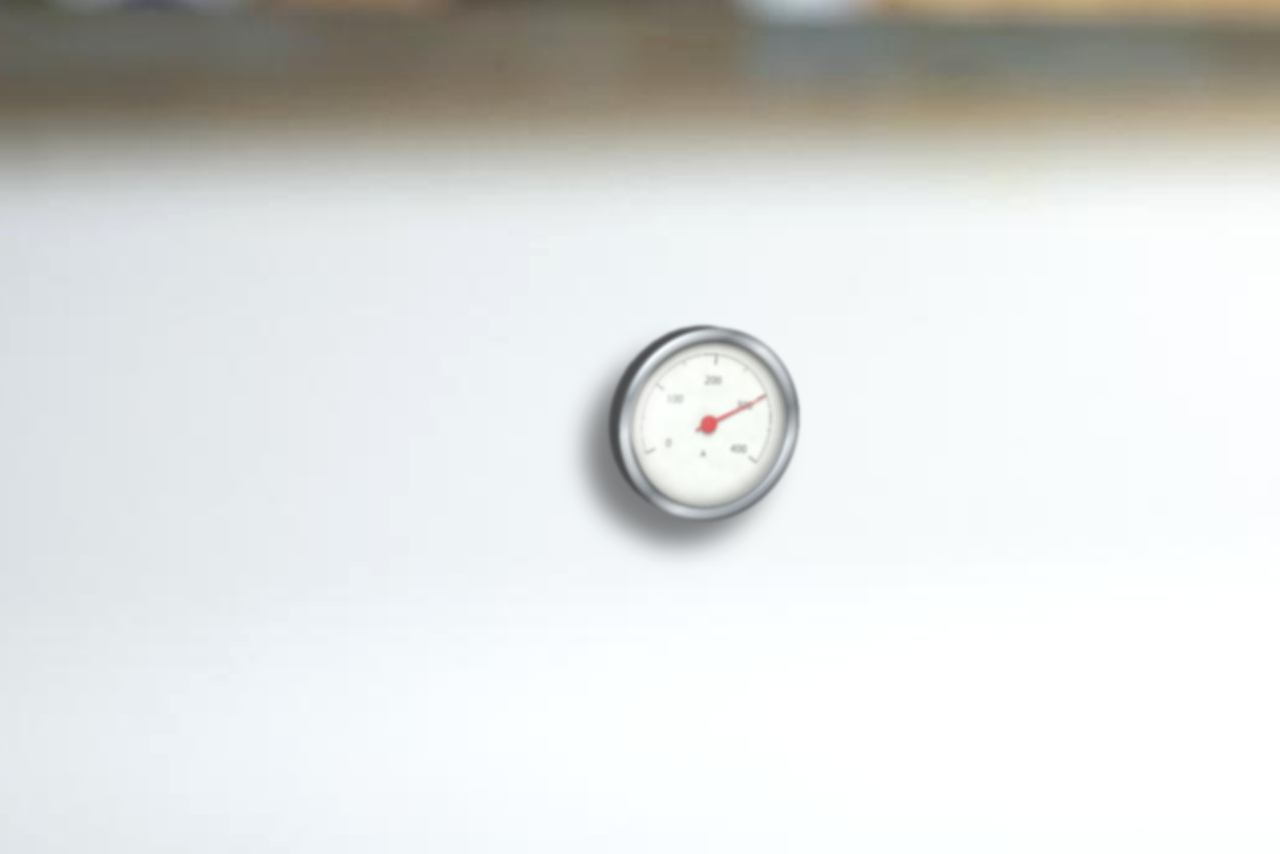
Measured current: 300 A
